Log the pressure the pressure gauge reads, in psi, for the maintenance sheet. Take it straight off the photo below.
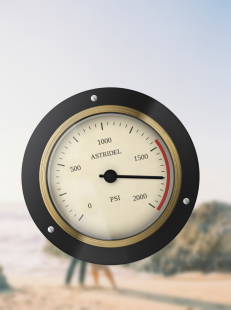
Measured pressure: 1750 psi
